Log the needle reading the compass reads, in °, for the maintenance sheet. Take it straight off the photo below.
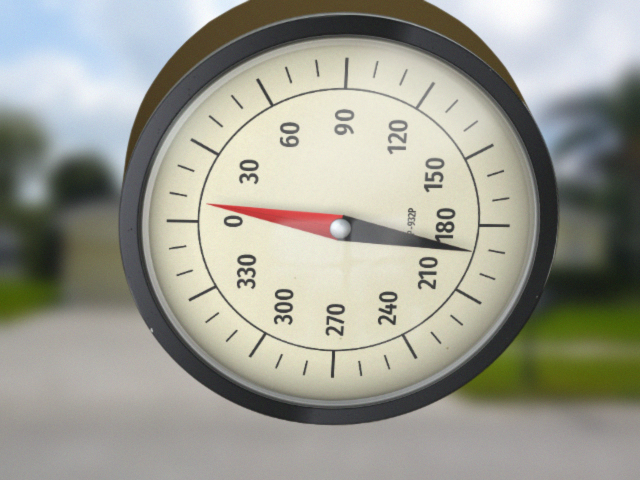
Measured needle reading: 10 °
